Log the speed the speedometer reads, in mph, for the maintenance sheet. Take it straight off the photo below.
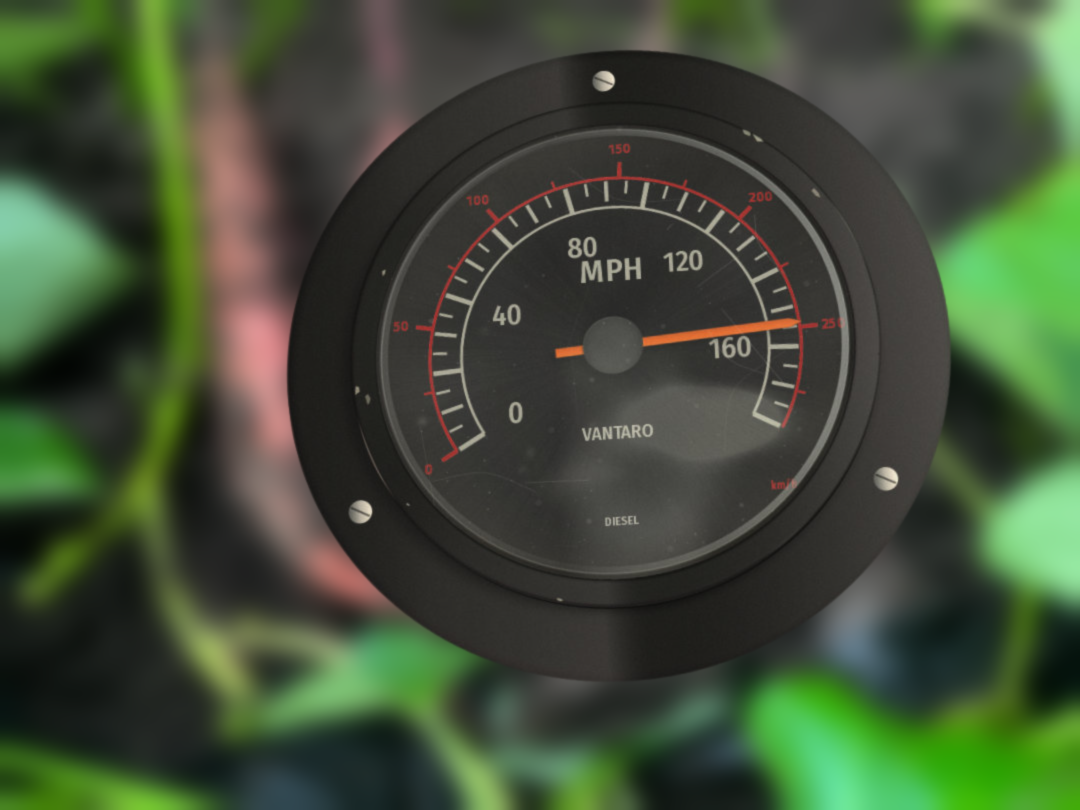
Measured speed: 155 mph
